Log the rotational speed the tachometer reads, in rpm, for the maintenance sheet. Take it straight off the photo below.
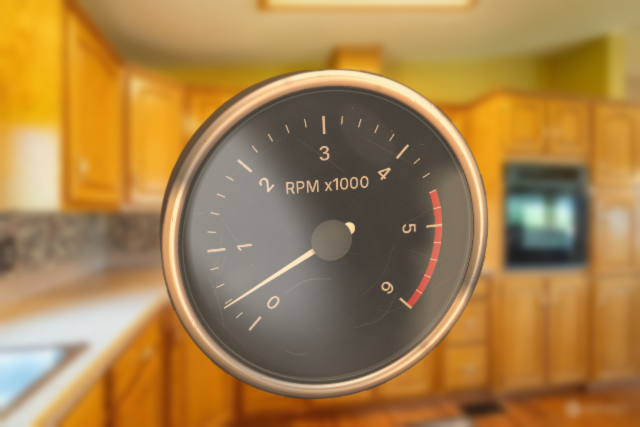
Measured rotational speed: 400 rpm
